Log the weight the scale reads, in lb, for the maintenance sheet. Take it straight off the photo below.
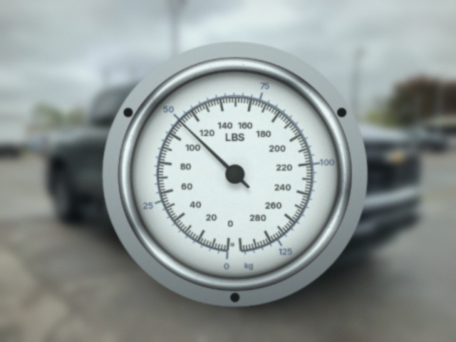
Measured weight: 110 lb
